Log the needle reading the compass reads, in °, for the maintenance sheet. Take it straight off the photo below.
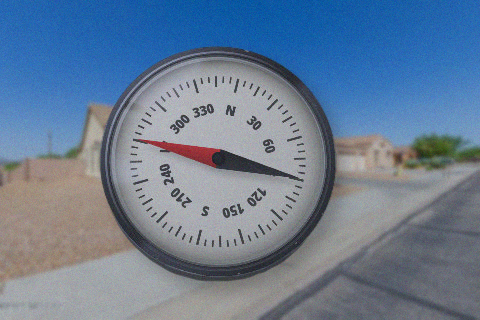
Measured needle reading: 270 °
